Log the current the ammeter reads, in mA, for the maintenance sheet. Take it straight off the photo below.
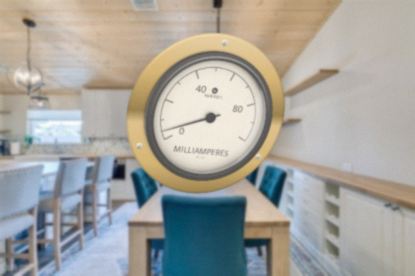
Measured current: 5 mA
